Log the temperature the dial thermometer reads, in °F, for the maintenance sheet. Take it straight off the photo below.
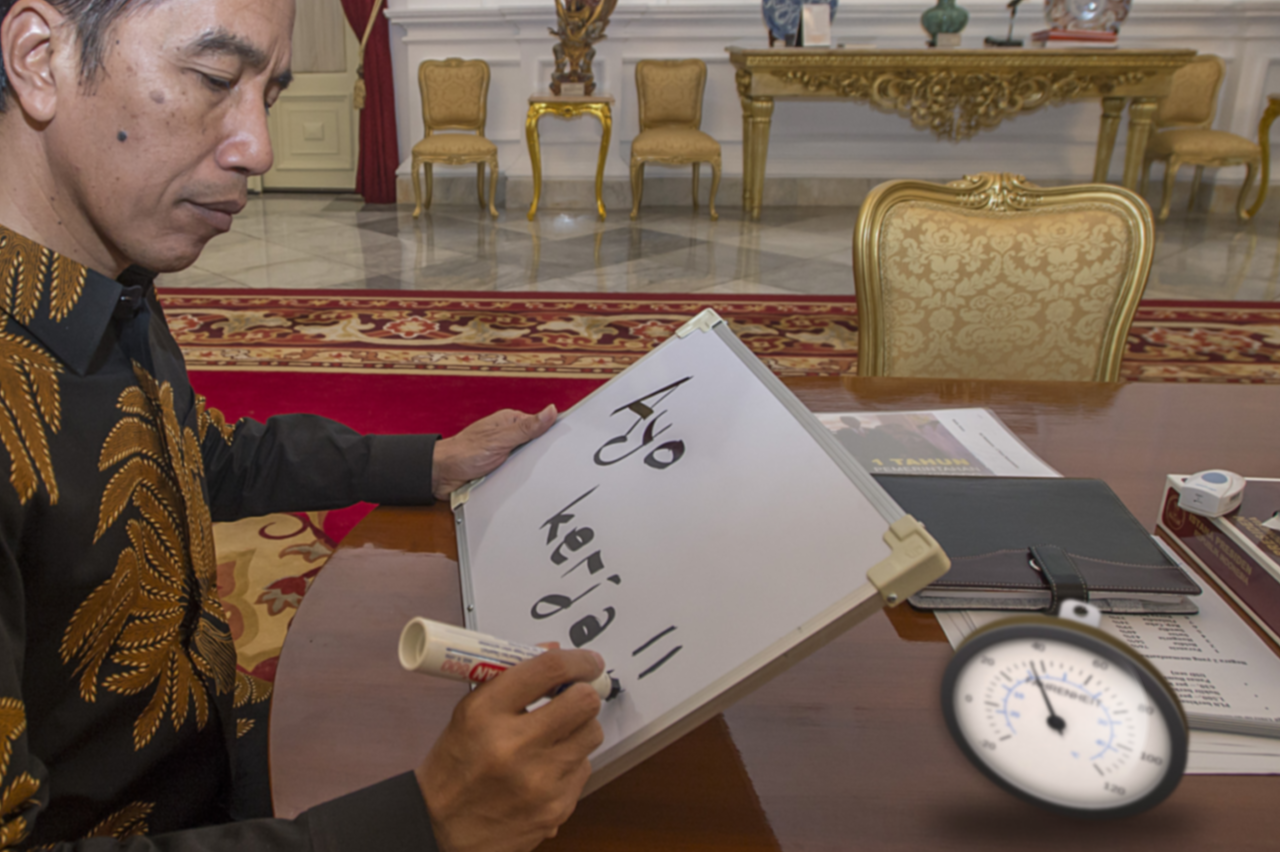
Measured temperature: 36 °F
